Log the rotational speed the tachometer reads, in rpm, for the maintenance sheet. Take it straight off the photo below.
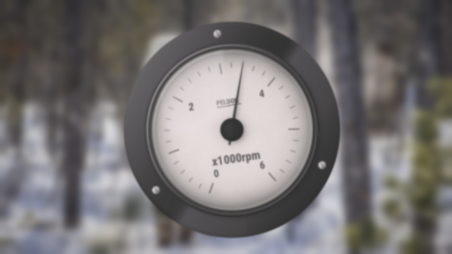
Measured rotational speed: 3400 rpm
